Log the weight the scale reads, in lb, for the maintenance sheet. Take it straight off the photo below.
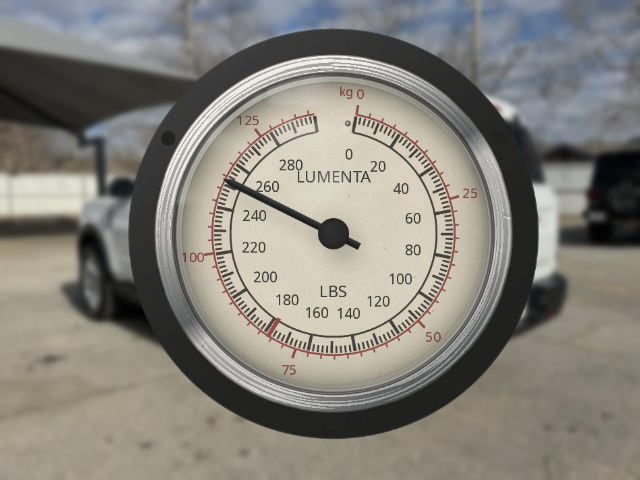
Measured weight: 252 lb
